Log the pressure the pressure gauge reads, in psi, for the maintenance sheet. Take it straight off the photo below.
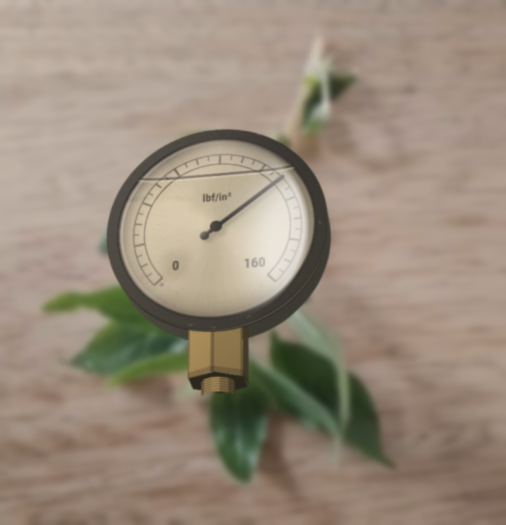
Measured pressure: 110 psi
